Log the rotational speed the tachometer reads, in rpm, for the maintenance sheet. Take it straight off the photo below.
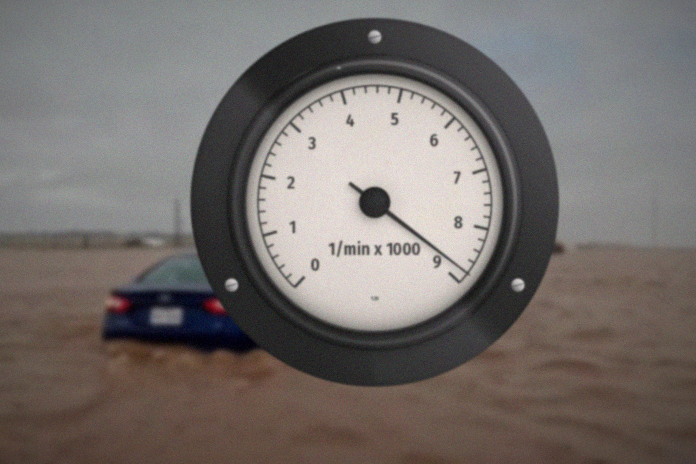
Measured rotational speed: 8800 rpm
